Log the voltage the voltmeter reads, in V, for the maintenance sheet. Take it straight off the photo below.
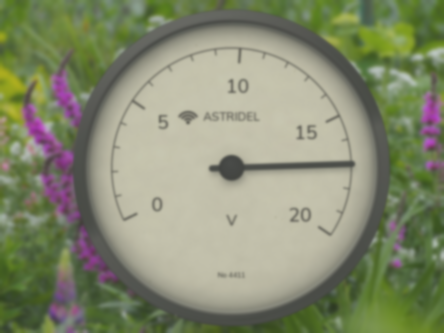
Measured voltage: 17 V
